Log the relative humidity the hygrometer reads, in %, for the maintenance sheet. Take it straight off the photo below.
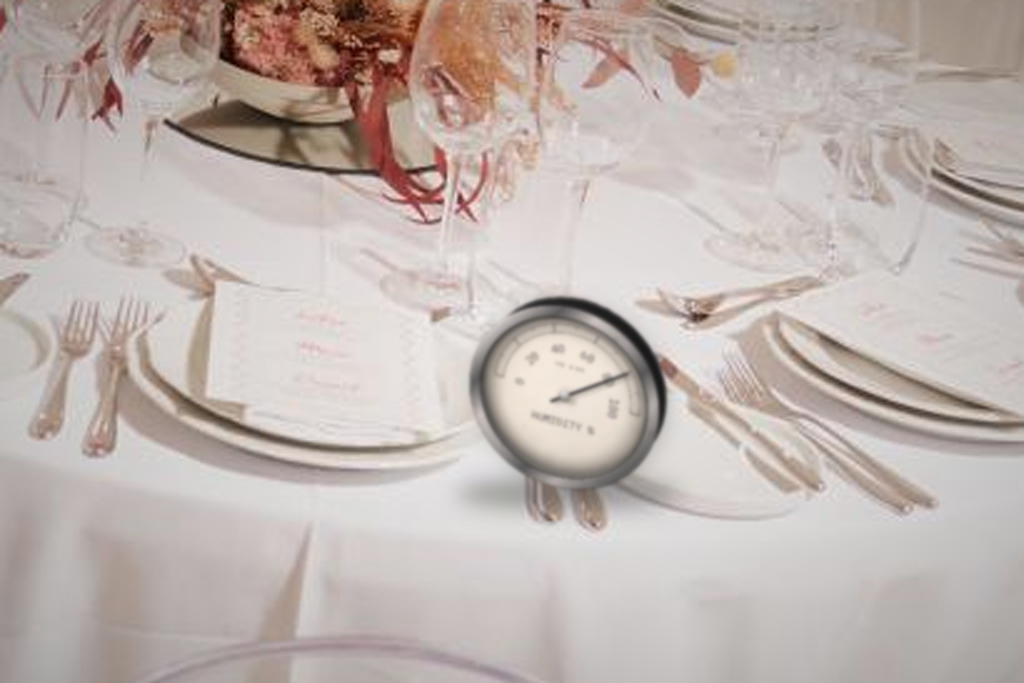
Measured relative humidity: 80 %
